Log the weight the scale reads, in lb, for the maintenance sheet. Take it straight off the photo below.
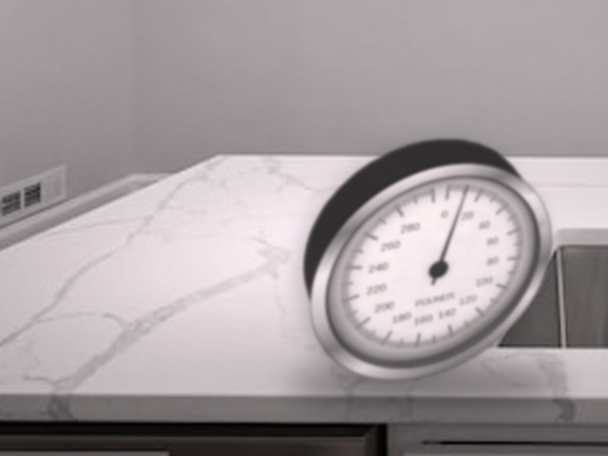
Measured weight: 10 lb
